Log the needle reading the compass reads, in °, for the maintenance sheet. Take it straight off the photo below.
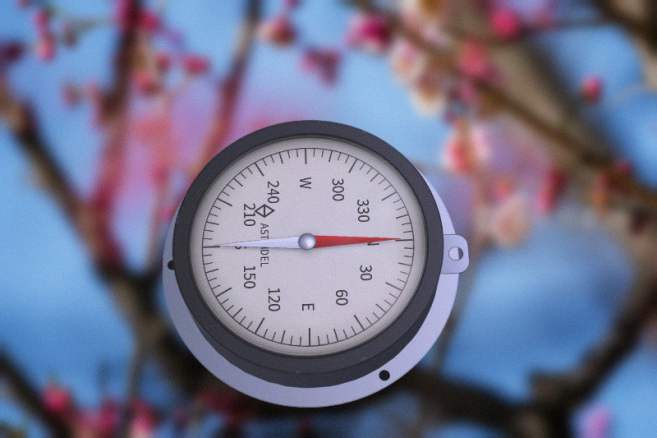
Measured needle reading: 0 °
